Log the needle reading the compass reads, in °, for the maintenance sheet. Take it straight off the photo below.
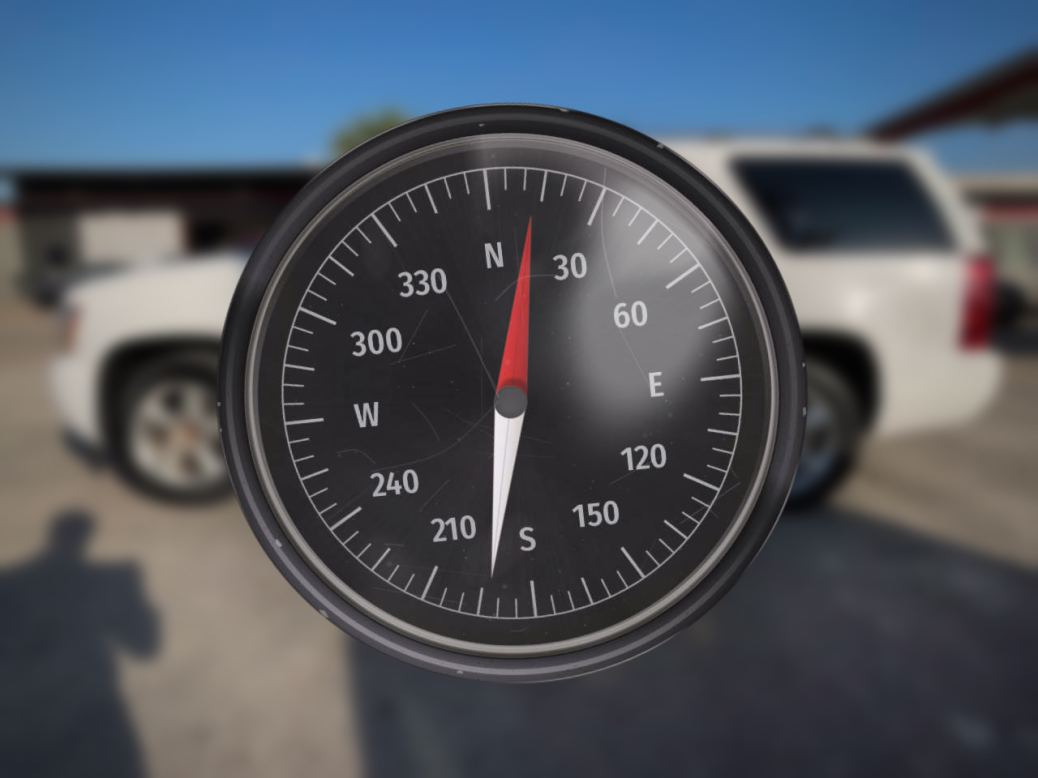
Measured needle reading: 12.5 °
